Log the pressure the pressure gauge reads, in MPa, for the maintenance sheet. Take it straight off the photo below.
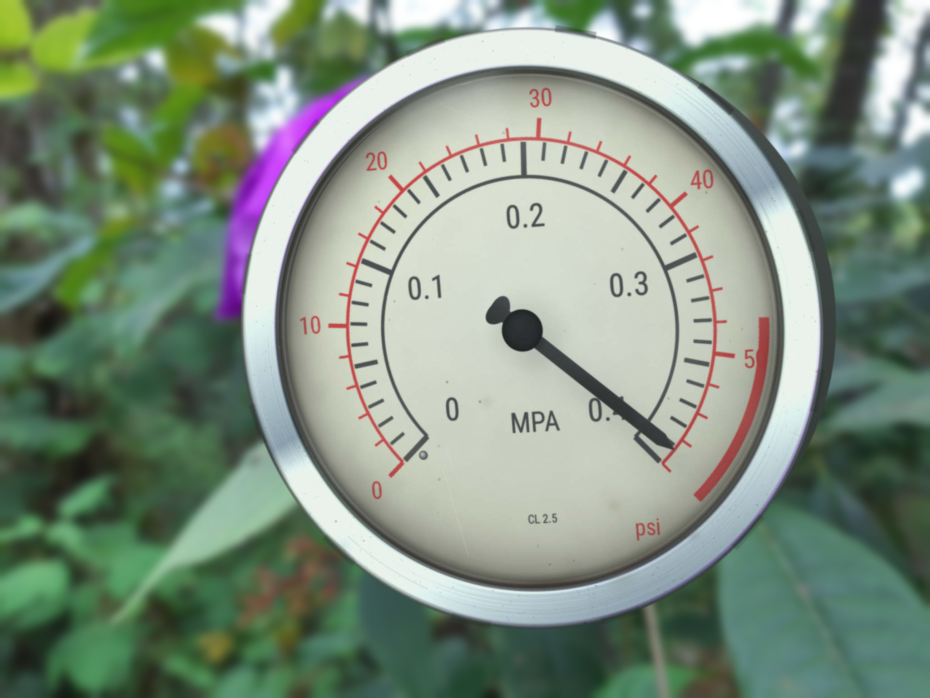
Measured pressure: 0.39 MPa
